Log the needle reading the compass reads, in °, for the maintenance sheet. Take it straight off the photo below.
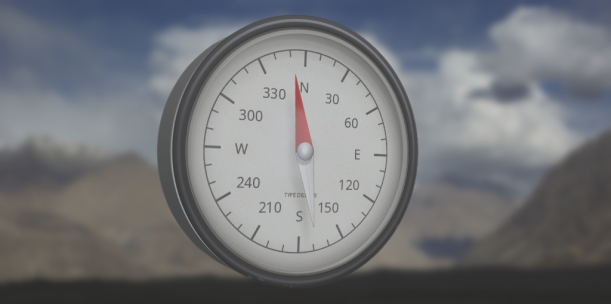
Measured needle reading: 350 °
